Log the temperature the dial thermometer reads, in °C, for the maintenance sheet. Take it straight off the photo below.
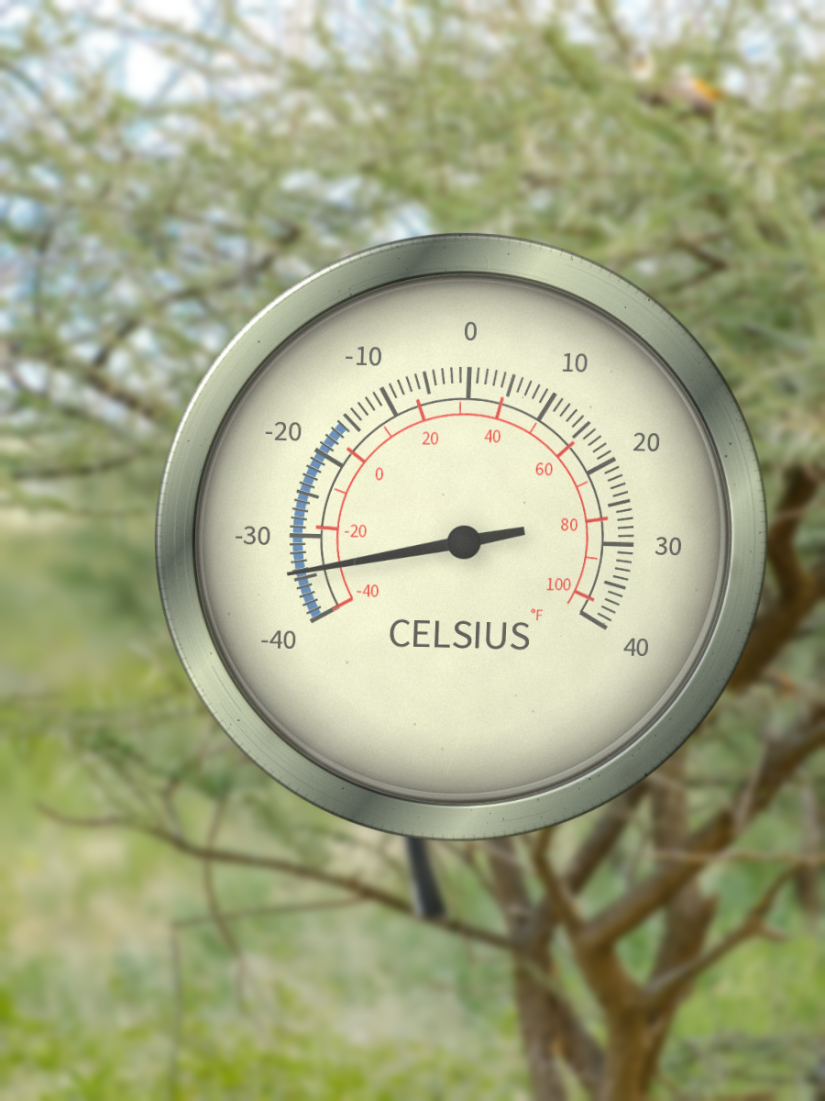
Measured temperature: -34 °C
